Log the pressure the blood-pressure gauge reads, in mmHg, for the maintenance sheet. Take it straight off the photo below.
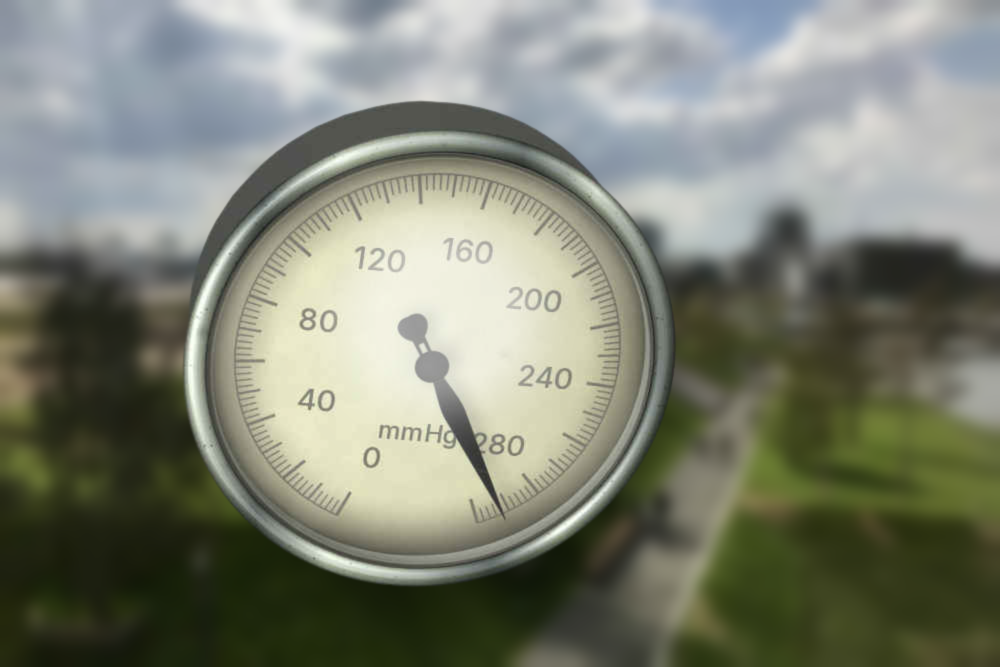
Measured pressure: 292 mmHg
